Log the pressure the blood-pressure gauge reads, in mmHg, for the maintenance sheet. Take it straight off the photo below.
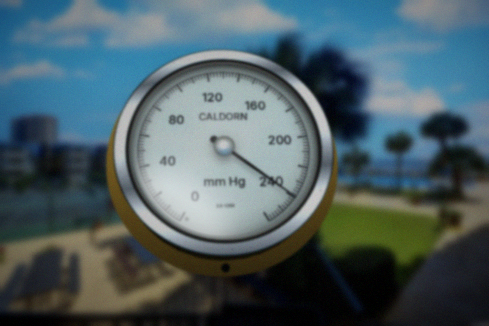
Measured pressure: 240 mmHg
